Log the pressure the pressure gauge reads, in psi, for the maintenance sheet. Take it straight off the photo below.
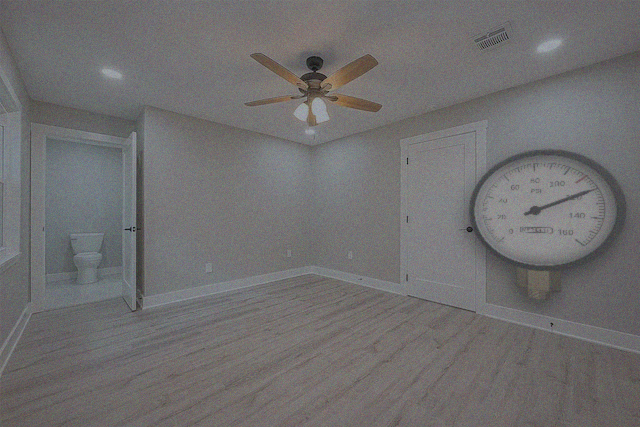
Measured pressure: 120 psi
